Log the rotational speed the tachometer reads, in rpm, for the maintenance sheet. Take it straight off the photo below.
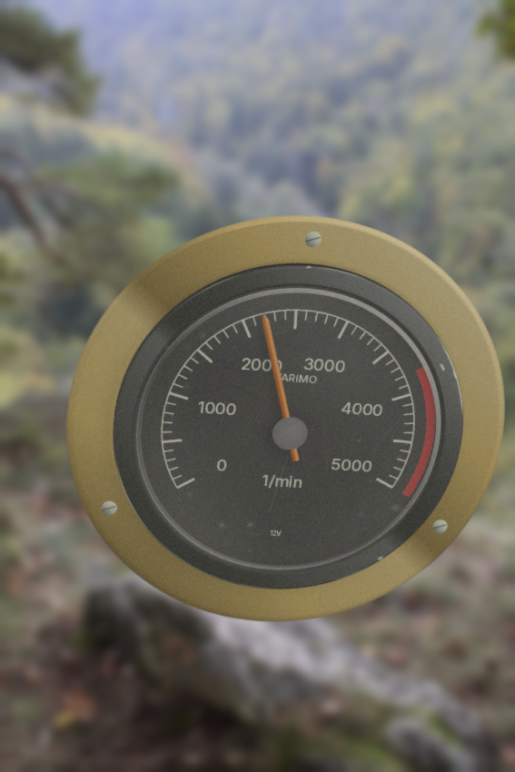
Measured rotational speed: 2200 rpm
